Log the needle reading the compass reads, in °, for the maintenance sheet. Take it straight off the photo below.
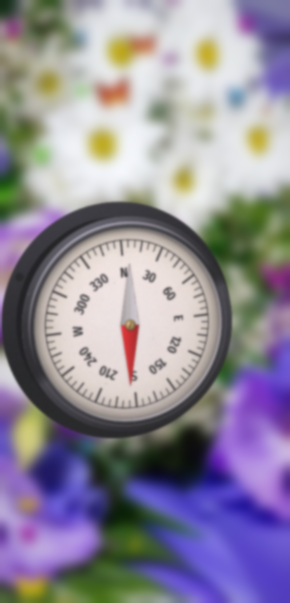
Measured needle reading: 185 °
